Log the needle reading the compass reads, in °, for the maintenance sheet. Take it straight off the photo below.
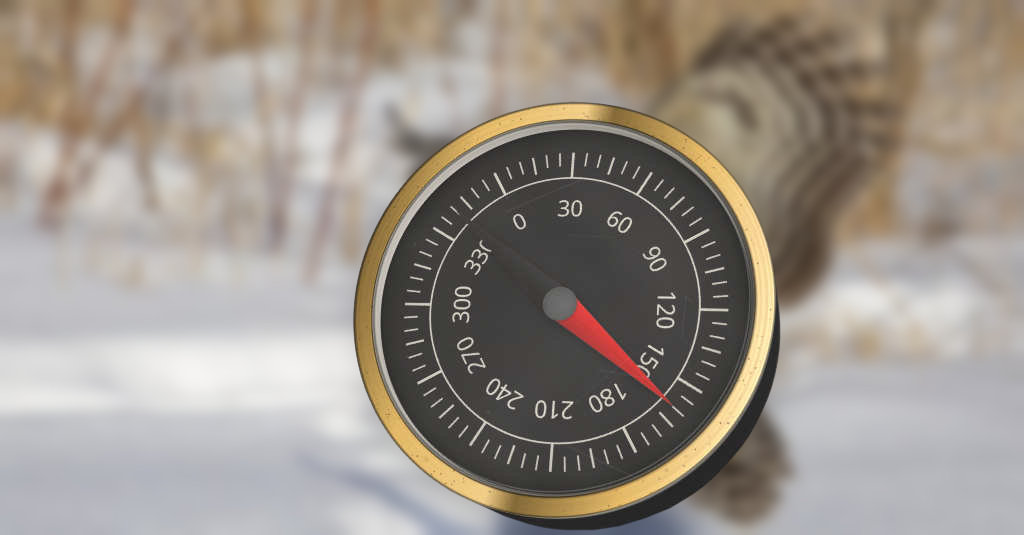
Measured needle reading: 160 °
